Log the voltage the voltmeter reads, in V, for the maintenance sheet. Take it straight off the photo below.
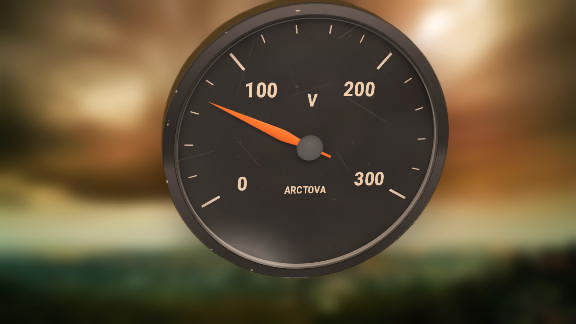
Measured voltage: 70 V
